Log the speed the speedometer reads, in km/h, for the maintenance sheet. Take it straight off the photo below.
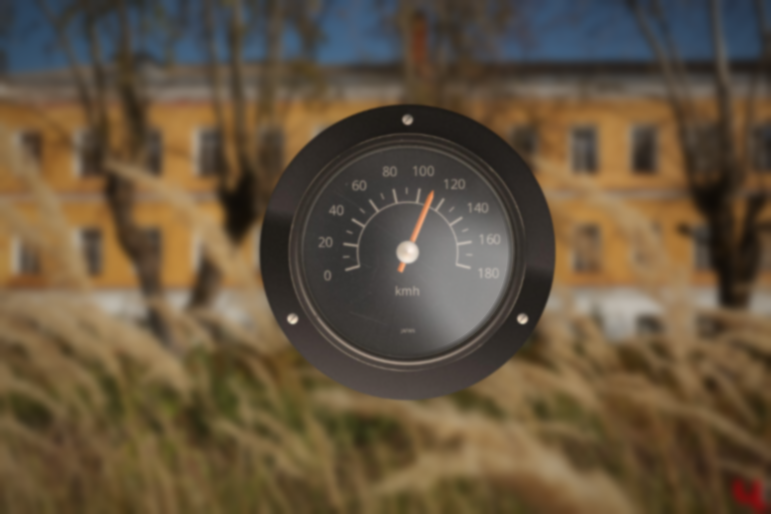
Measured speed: 110 km/h
